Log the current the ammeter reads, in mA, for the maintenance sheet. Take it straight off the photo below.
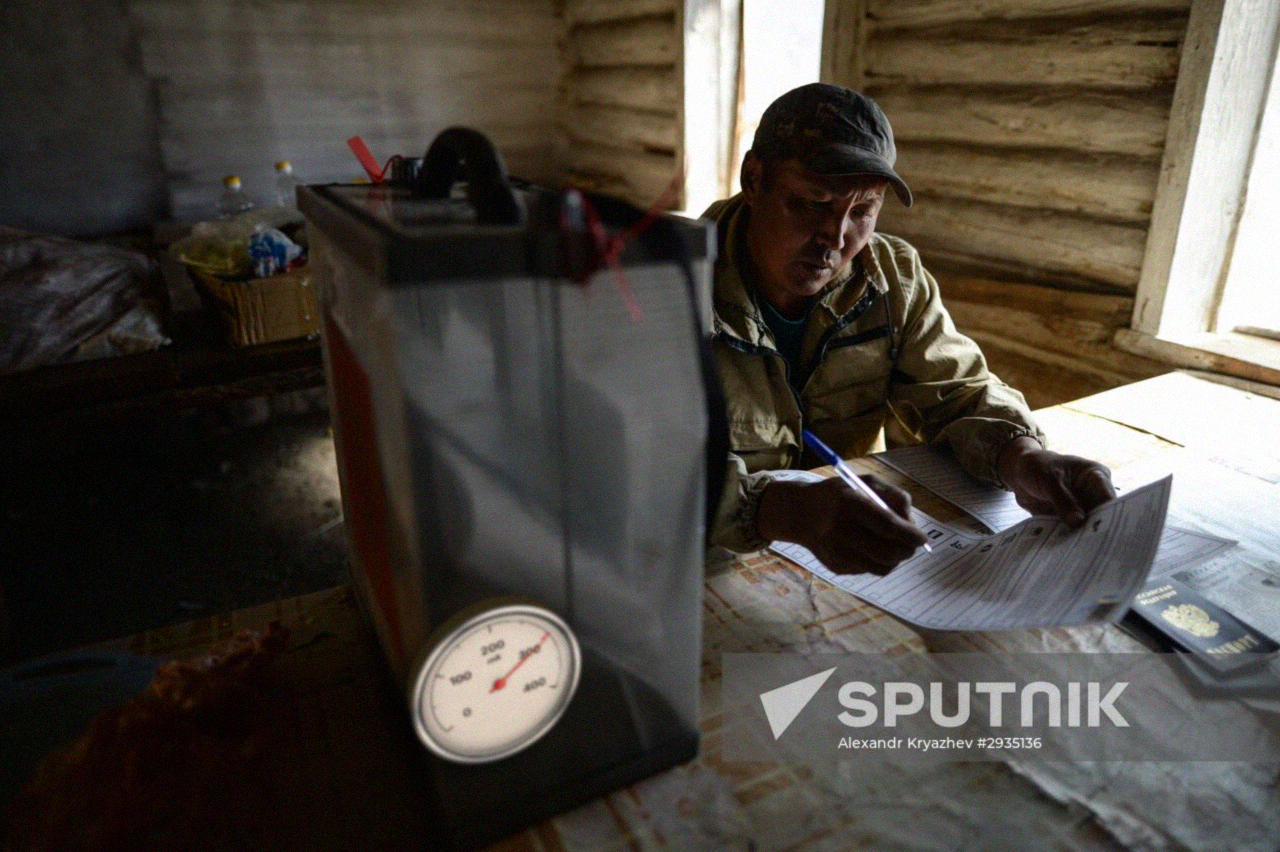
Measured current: 300 mA
